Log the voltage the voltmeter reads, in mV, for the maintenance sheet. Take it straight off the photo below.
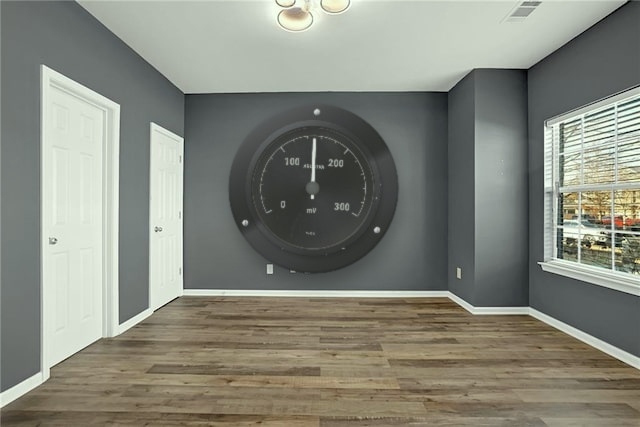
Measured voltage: 150 mV
